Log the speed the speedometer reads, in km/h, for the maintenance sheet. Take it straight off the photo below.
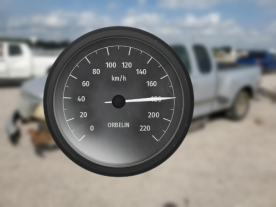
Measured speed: 180 km/h
